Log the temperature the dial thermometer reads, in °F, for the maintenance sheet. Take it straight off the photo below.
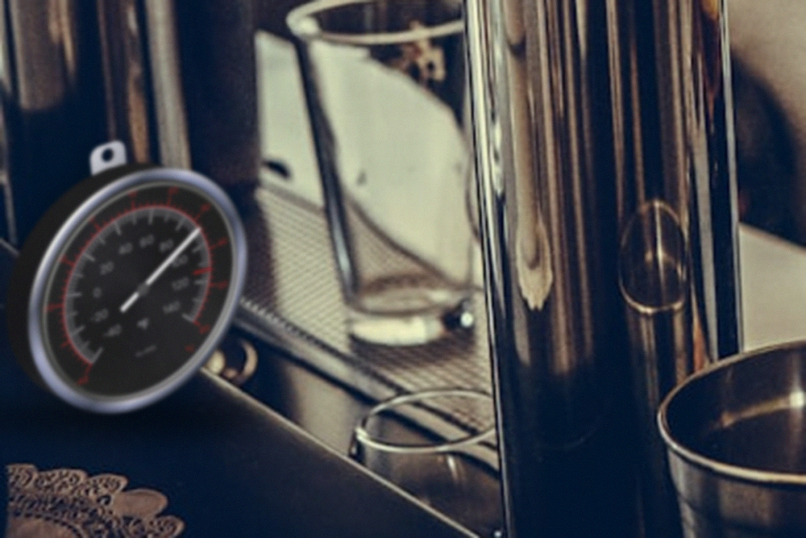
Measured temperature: 90 °F
